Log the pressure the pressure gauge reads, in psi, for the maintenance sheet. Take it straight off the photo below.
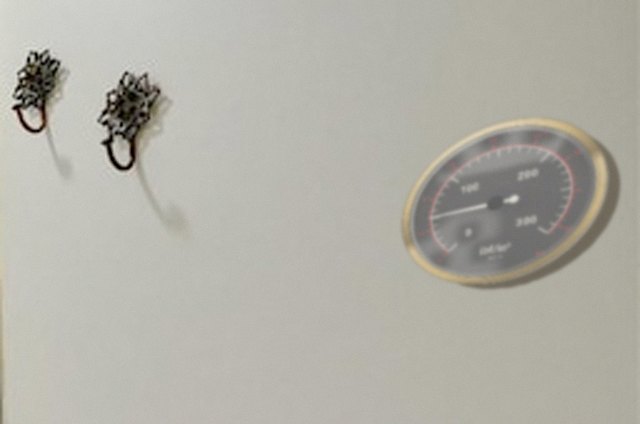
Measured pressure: 50 psi
